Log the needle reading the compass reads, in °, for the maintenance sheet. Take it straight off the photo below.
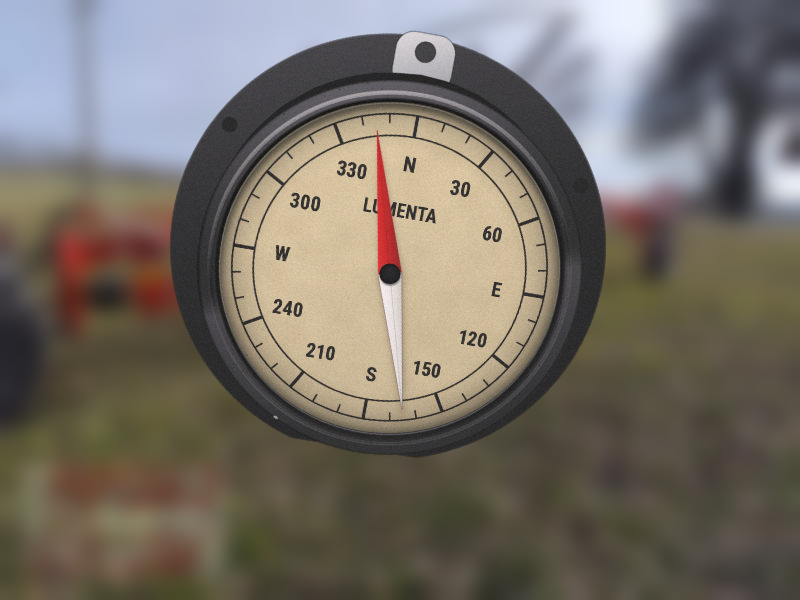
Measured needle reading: 345 °
